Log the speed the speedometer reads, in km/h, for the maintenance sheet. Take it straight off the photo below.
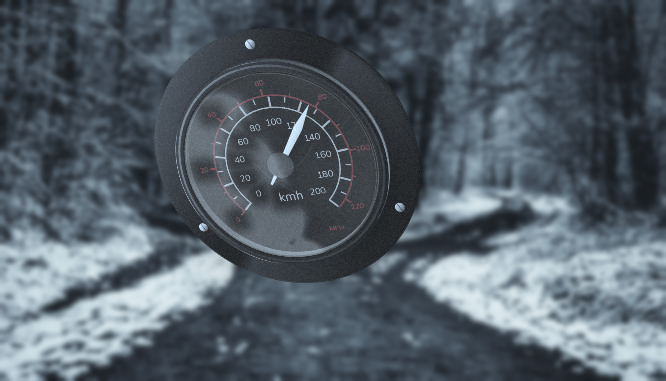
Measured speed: 125 km/h
